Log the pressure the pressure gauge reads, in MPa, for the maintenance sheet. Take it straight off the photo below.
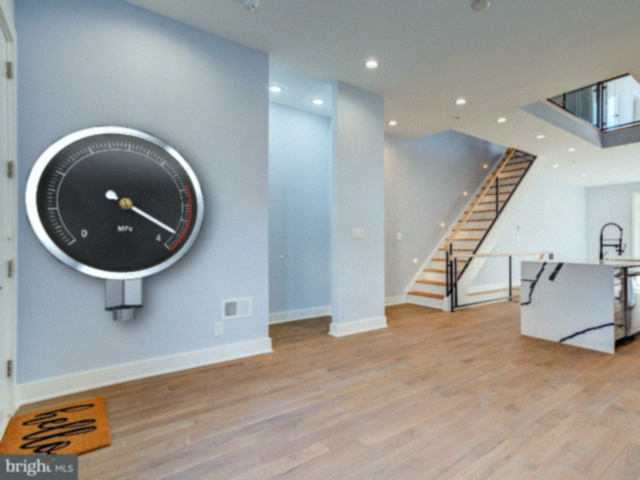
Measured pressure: 3.75 MPa
